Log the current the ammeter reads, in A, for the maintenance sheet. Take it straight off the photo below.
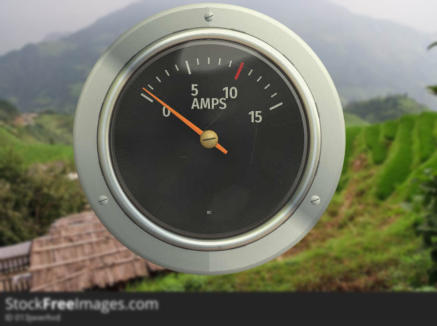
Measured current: 0.5 A
